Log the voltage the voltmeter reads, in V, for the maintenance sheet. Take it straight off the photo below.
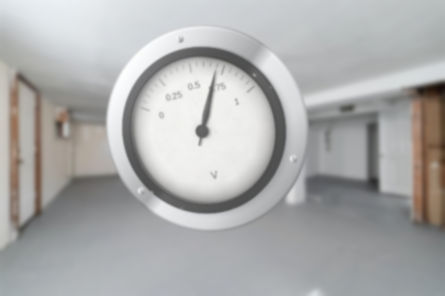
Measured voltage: 0.7 V
